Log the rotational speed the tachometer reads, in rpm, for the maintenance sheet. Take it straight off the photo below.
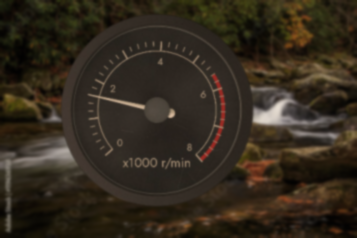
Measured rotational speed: 1600 rpm
